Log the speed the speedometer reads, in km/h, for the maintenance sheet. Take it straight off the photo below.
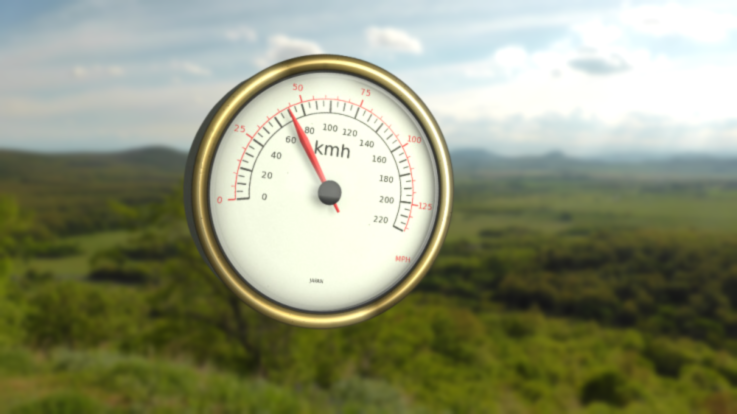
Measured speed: 70 km/h
